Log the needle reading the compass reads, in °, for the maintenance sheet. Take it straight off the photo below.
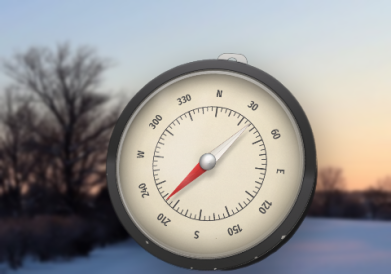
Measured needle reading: 220 °
